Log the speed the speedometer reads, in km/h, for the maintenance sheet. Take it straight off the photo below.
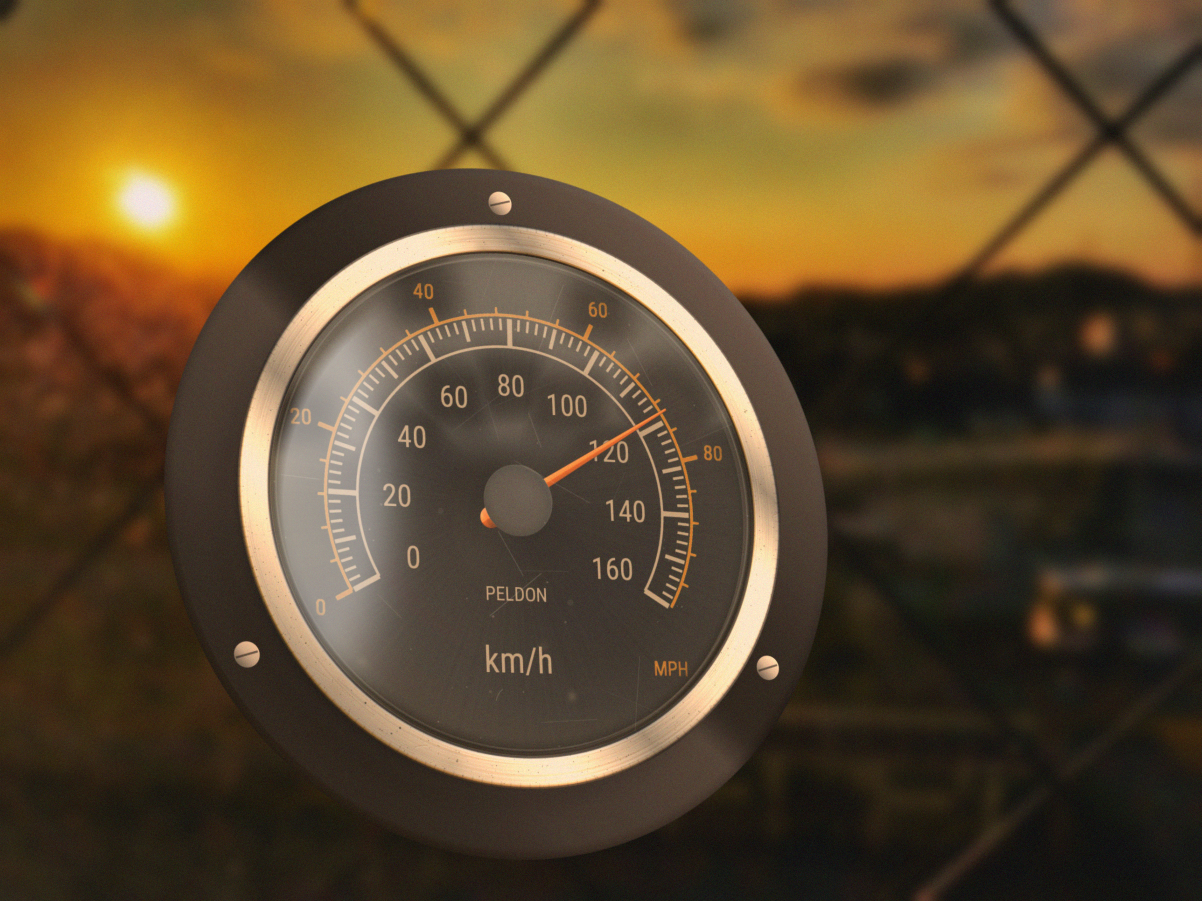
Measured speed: 118 km/h
